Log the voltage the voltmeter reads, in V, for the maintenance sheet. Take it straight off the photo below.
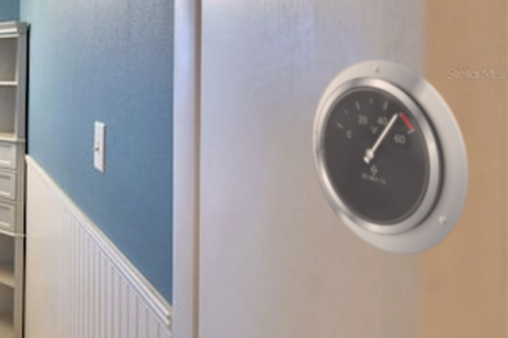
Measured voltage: 50 V
